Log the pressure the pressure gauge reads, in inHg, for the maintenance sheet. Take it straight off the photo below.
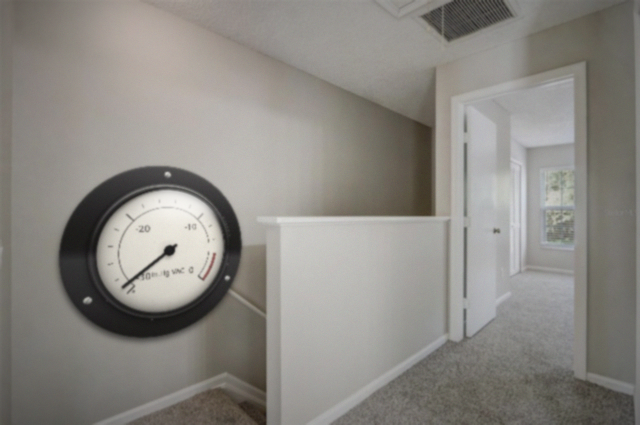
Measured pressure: -29 inHg
